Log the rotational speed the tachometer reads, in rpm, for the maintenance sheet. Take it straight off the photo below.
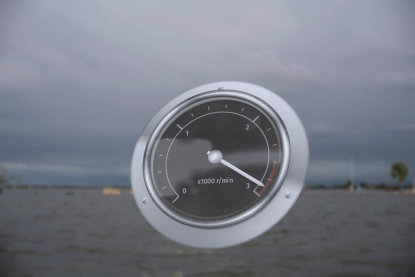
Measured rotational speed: 2900 rpm
